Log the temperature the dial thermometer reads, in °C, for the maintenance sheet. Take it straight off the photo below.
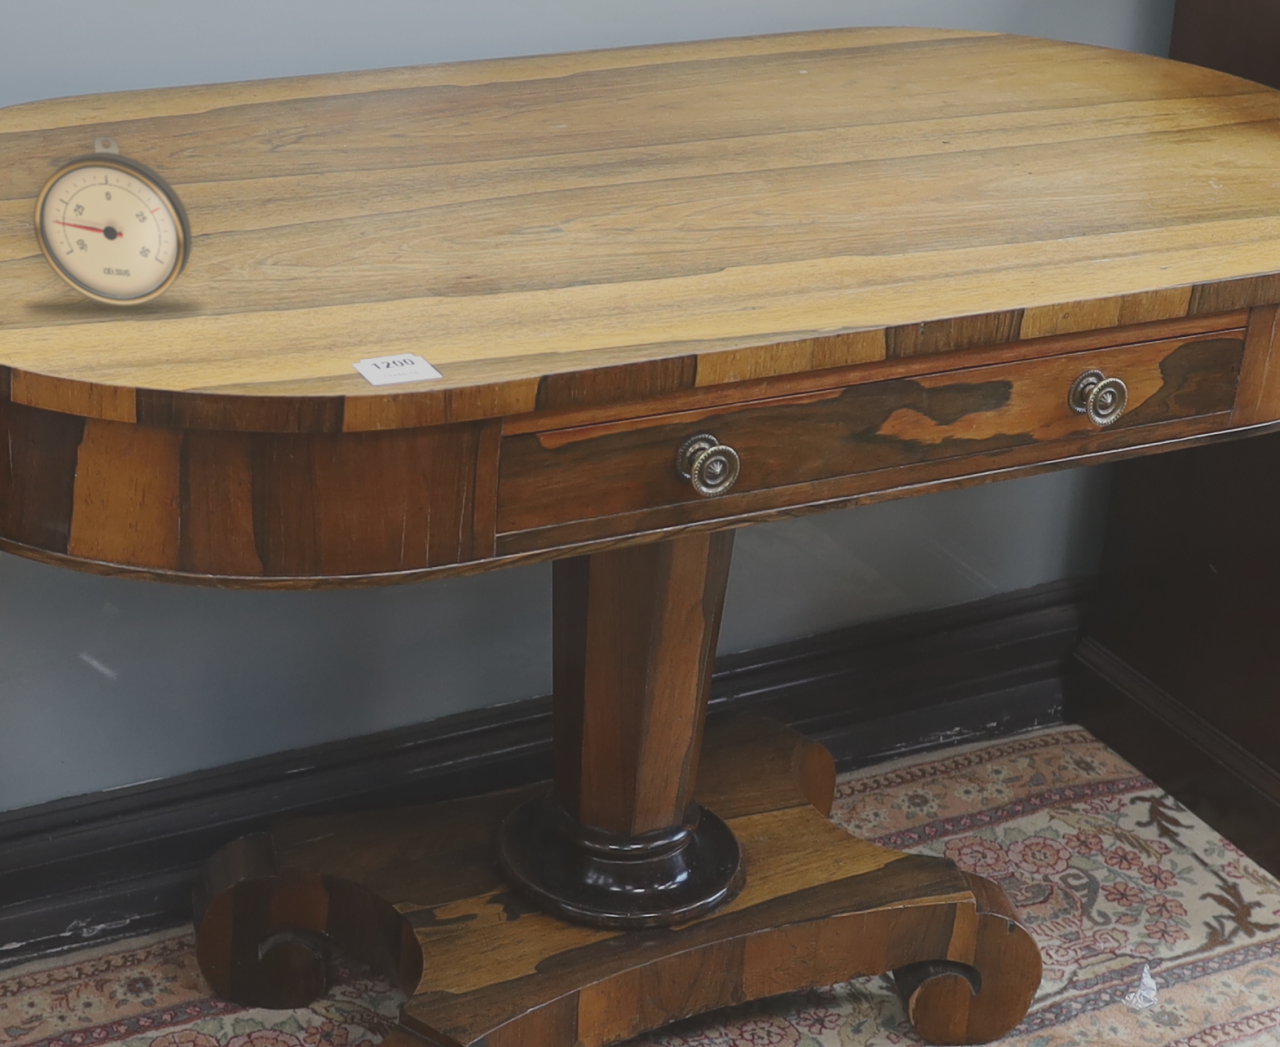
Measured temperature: -35 °C
